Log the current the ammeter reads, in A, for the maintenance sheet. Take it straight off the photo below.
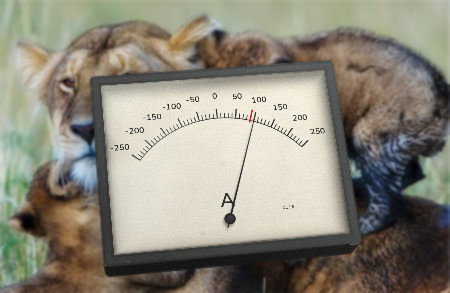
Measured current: 100 A
